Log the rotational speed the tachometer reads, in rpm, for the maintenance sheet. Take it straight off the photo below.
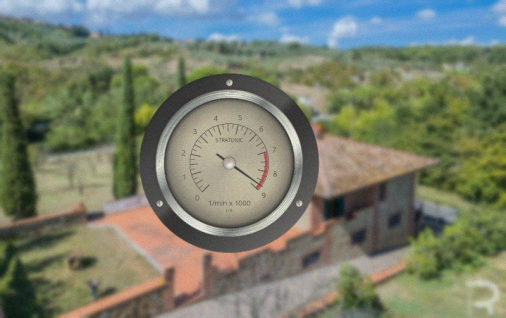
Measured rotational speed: 8750 rpm
